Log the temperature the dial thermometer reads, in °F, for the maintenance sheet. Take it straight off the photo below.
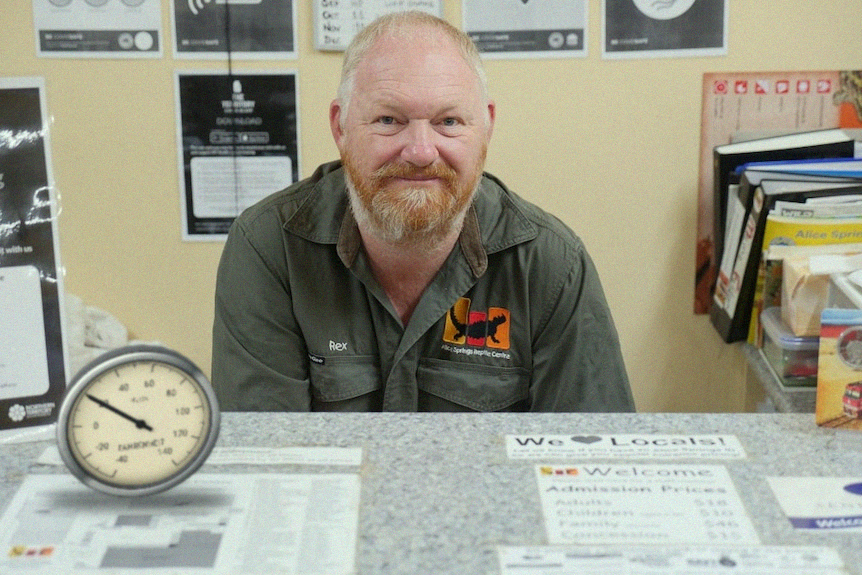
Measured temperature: 20 °F
